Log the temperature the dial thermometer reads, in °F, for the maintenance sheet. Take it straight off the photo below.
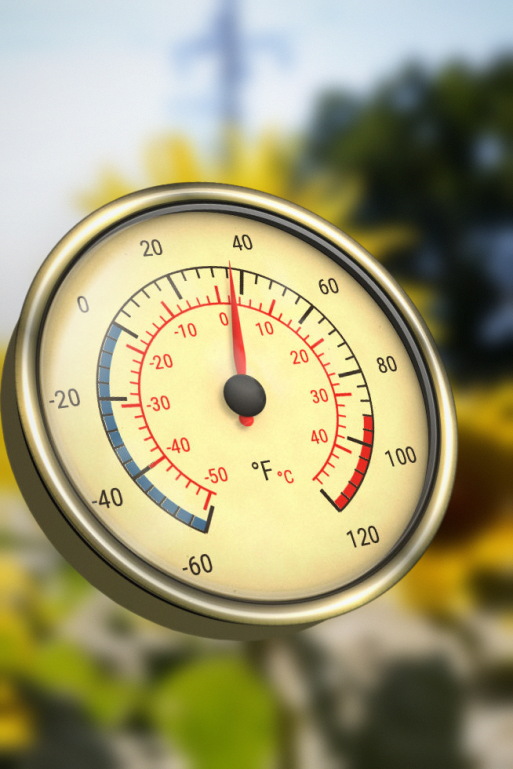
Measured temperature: 36 °F
